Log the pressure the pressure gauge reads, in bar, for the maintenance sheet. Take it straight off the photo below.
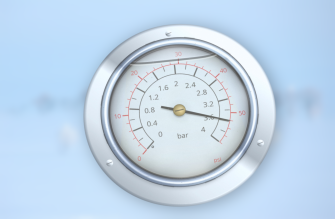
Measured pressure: 3.6 bar
